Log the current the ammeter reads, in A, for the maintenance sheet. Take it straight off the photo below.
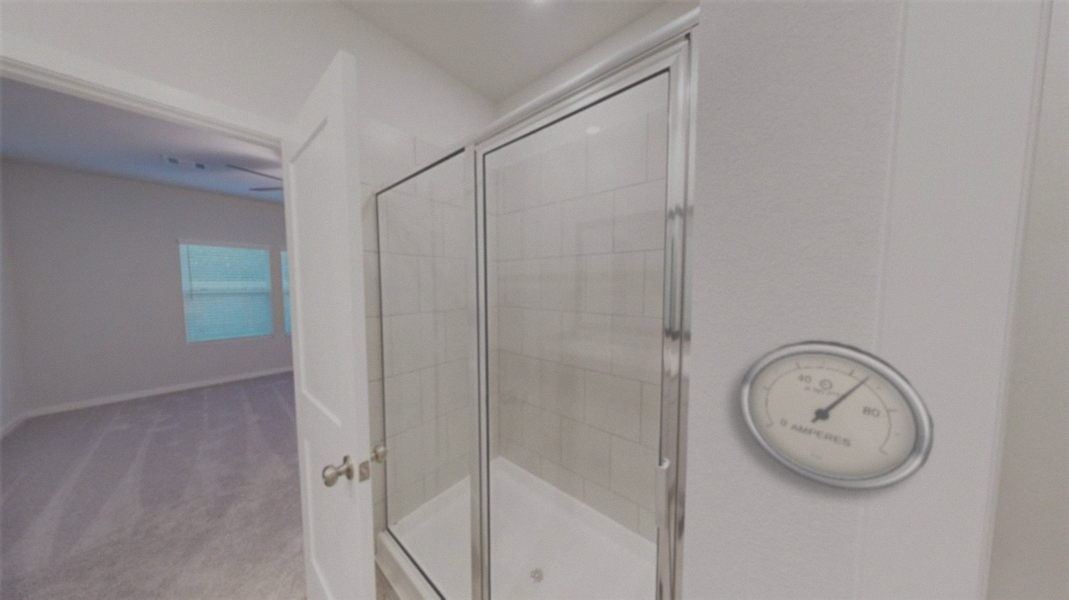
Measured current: 65 A
